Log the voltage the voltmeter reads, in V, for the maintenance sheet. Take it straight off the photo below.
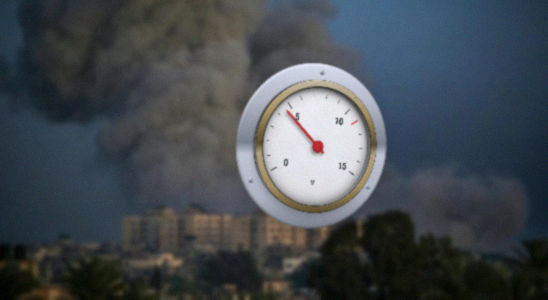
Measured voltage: 4.5 V
